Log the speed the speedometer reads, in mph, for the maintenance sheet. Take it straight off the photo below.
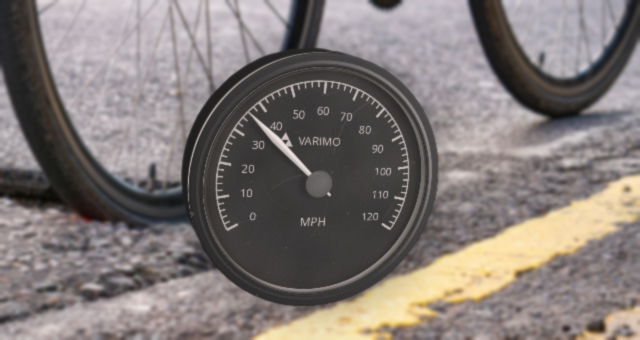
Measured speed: 36 mph
